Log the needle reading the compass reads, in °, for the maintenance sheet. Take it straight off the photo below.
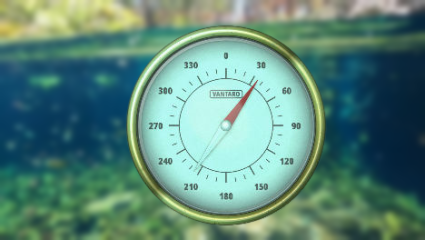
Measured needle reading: 35 °
